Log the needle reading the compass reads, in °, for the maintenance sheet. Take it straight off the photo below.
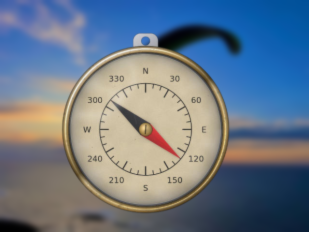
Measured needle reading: 130 °
